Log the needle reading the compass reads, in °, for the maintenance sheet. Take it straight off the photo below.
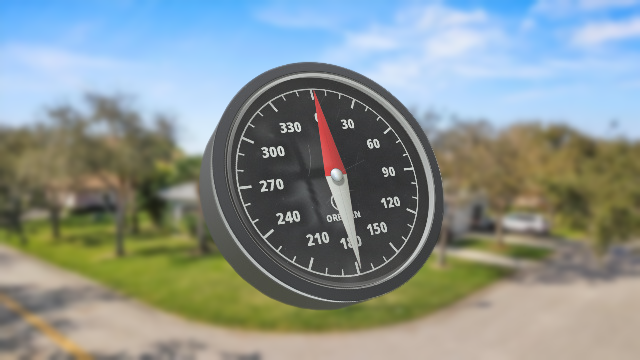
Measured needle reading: 0 °
